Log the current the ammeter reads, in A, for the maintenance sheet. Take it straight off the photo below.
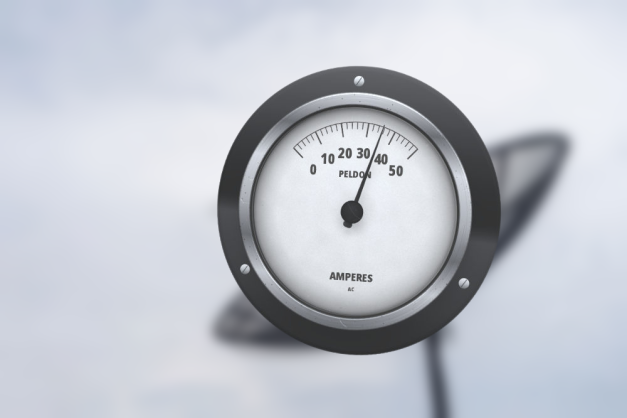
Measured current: 36 A
